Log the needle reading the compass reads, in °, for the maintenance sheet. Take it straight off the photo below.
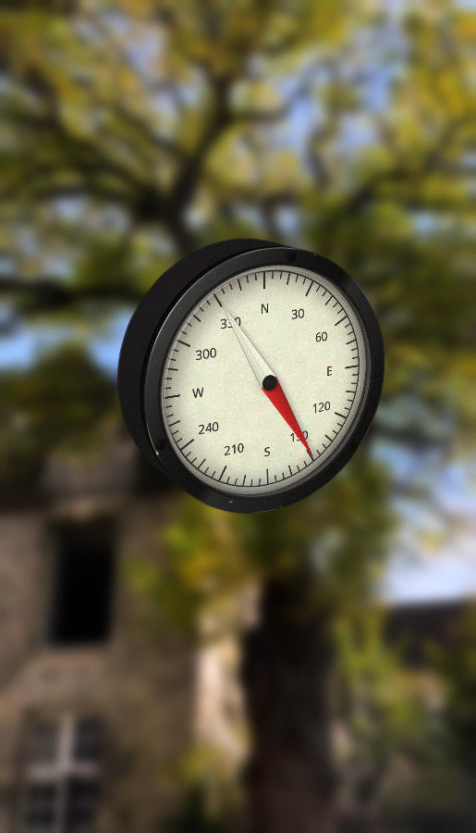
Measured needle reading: 150 °
